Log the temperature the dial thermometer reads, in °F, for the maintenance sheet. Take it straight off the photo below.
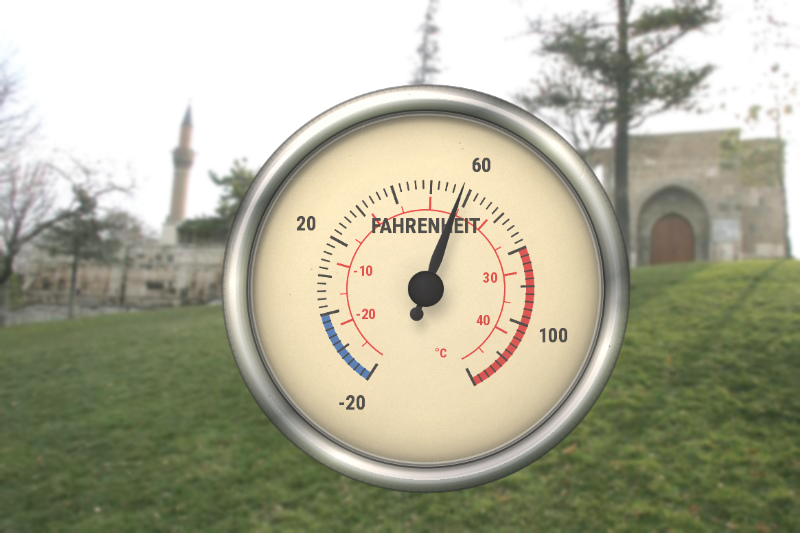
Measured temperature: 58 °F
